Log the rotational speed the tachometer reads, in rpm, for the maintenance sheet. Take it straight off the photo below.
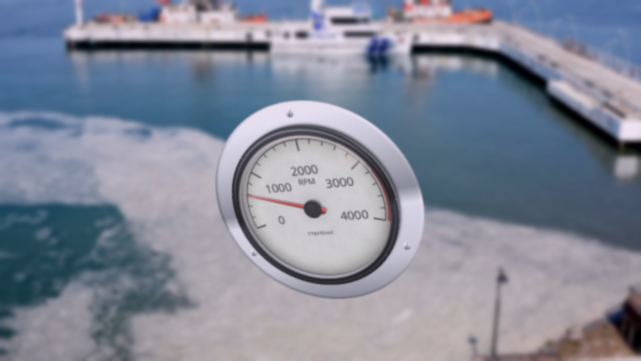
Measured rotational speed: 600 rpm
